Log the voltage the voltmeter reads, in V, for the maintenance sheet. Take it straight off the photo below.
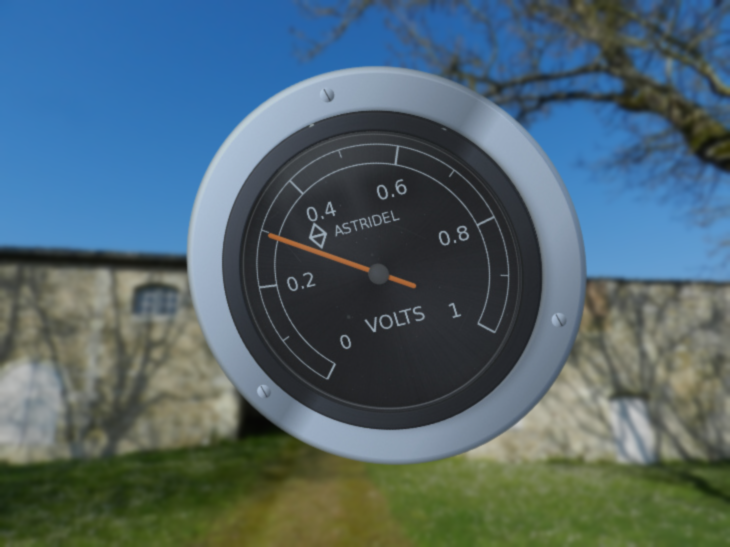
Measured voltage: 0.3 V
